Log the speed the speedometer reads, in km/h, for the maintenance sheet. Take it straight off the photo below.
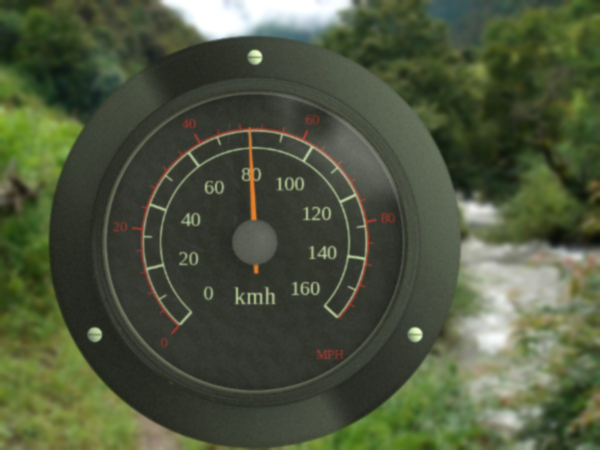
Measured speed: 80 km/h
